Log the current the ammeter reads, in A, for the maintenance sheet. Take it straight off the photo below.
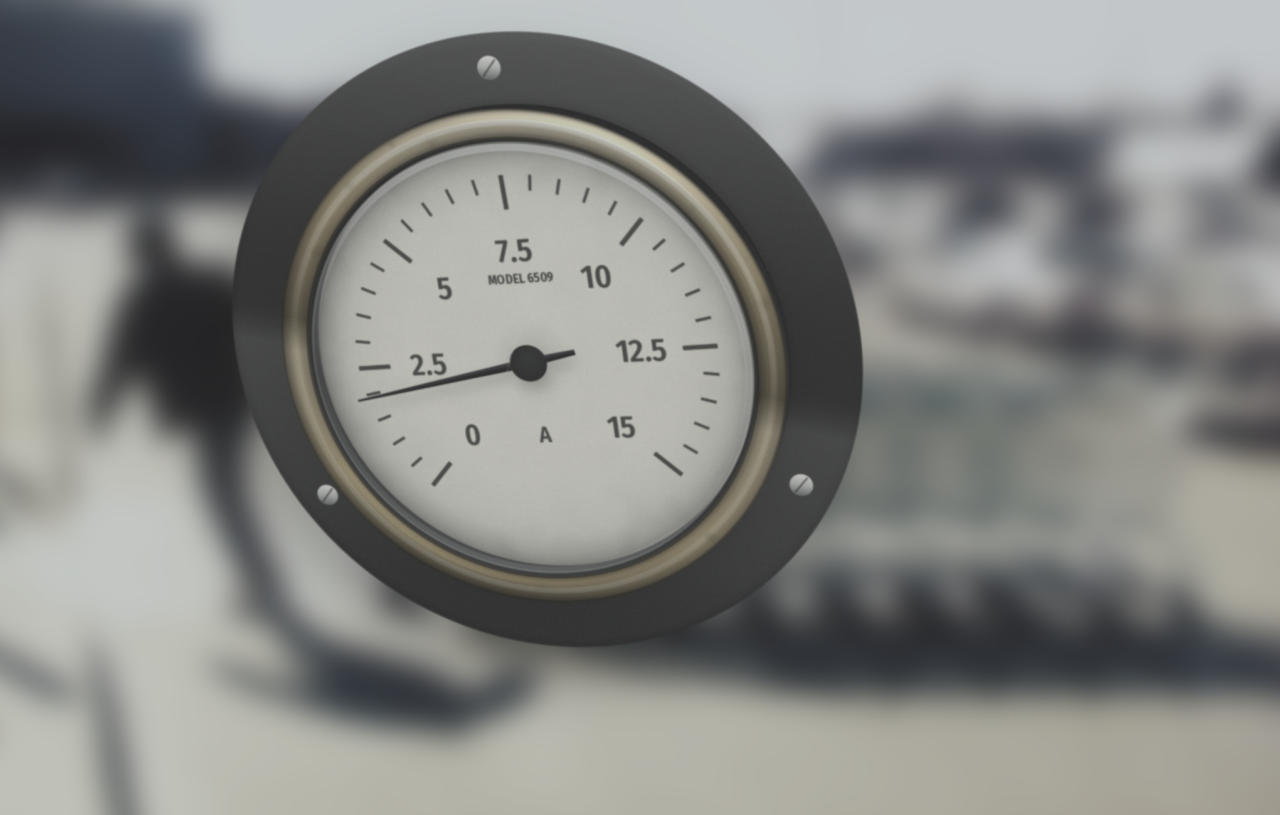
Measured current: 2 A
